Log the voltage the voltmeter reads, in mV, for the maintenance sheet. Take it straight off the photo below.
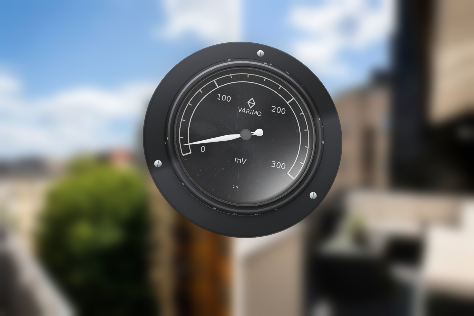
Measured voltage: 10 mV
